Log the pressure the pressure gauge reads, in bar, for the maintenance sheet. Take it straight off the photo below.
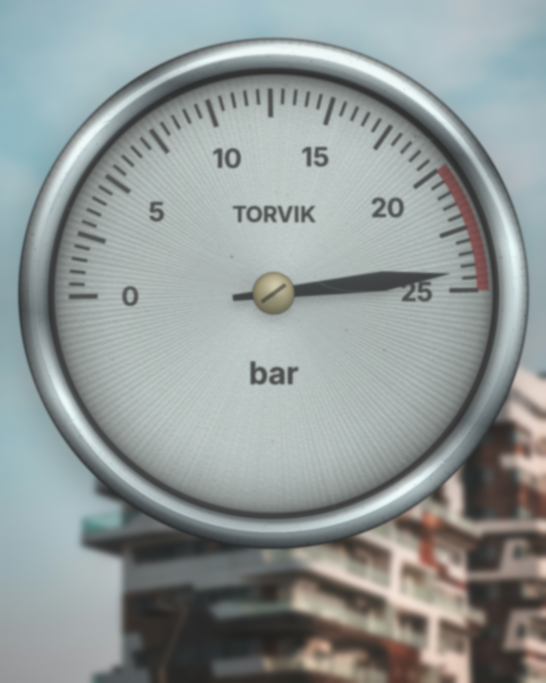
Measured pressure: 24.25 bar
